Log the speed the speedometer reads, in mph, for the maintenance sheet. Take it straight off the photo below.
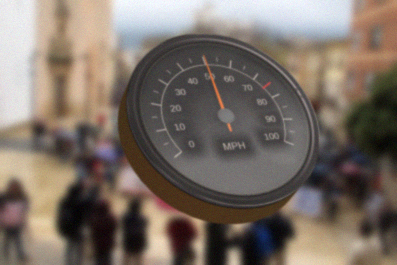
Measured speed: 50 mph
